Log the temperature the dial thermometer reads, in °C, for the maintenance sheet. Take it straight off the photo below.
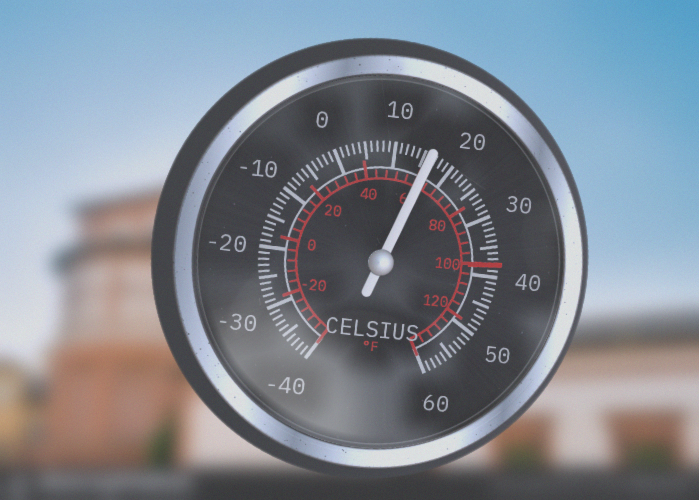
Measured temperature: 16 °C
